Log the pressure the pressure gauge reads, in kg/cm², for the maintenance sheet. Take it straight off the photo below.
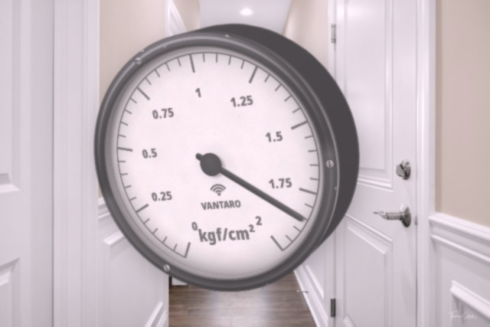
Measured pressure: 1.85 kg/cm²
